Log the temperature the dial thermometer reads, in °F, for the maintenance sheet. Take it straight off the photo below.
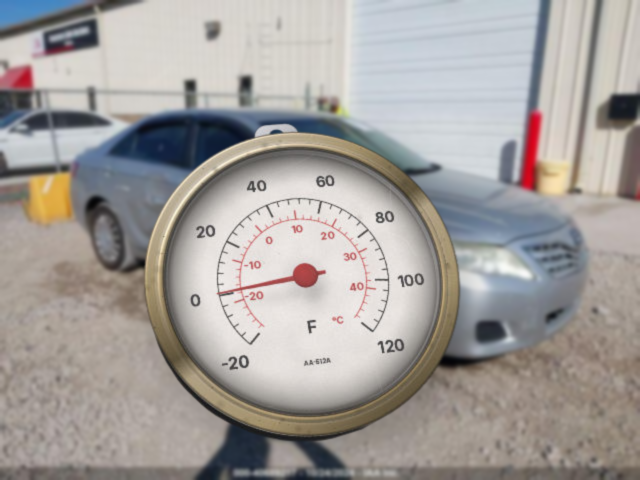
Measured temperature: 0 °F
